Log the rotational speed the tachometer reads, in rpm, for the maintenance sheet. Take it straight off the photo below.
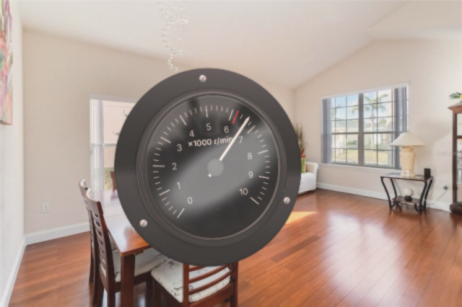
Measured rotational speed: 6600 rpm
